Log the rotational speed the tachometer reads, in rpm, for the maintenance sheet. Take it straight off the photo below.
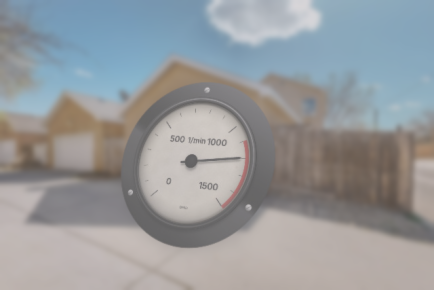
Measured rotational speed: 1200 rpm
